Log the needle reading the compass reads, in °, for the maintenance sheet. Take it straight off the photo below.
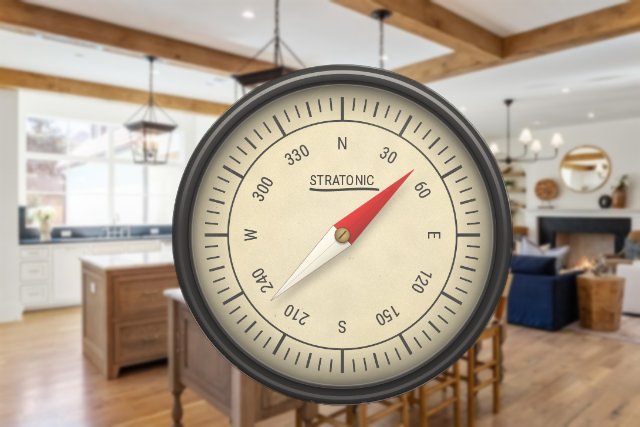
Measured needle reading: 47.5 °
